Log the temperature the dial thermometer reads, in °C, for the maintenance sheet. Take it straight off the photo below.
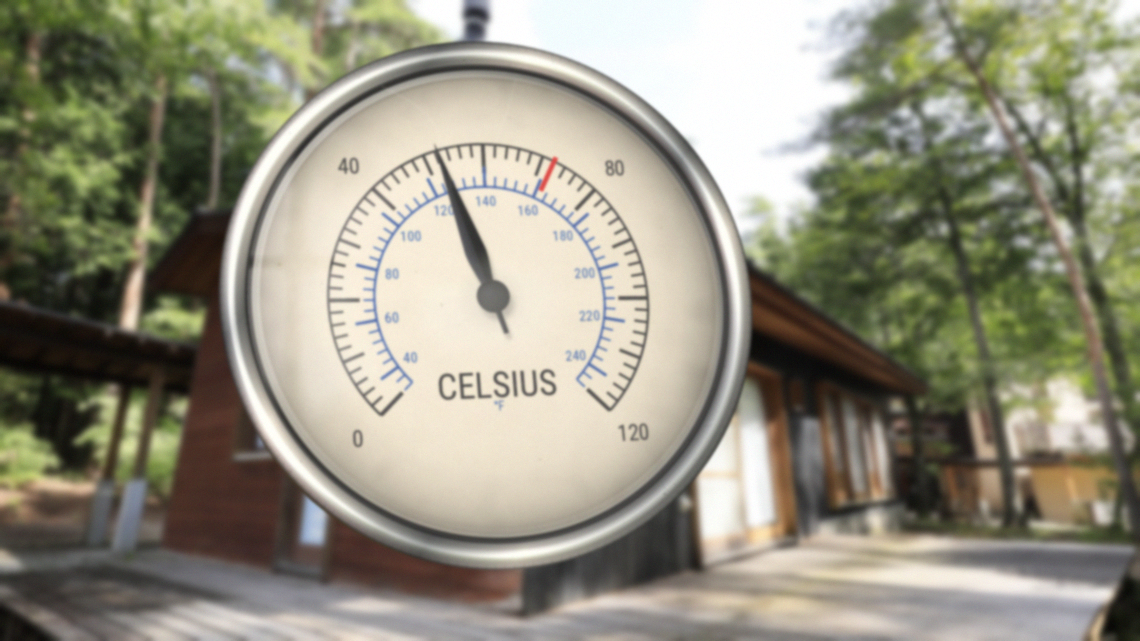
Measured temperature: 52 °C
